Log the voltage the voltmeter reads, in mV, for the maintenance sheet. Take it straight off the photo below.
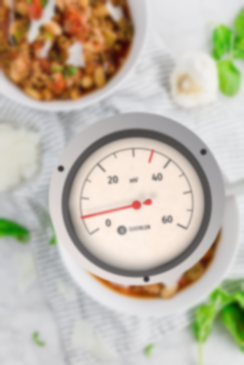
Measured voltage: 5 mV
